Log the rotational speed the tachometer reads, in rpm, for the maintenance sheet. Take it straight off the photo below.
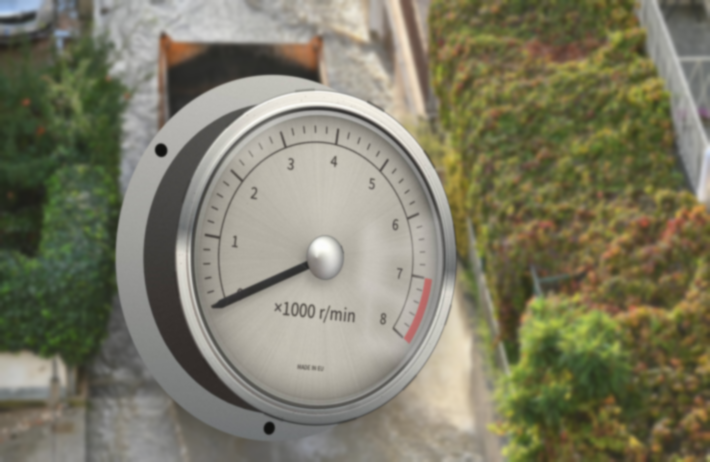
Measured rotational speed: 0 rpm
